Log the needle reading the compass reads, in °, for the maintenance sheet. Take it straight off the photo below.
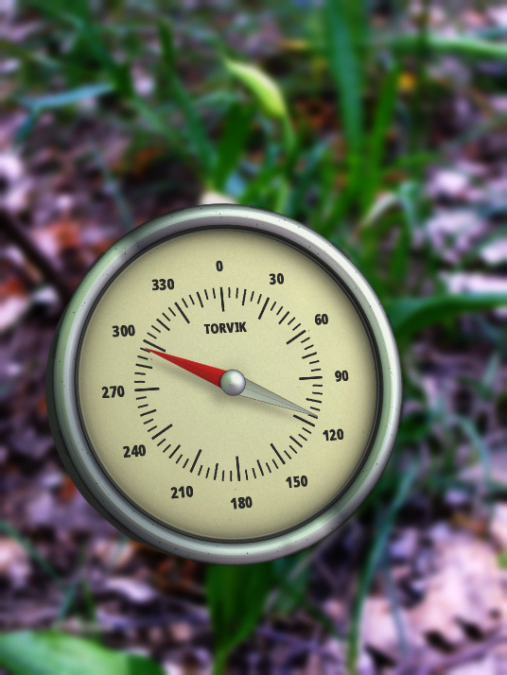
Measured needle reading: 295 °
